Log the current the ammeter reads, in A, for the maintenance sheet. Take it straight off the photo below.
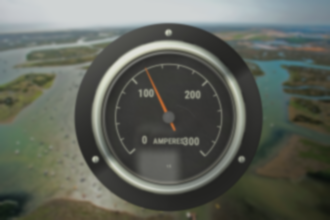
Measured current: 120 A
